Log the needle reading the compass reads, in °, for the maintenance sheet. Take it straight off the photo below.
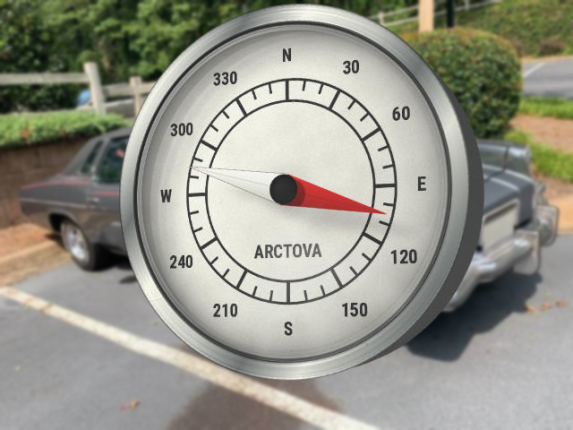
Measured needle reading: 105 °
